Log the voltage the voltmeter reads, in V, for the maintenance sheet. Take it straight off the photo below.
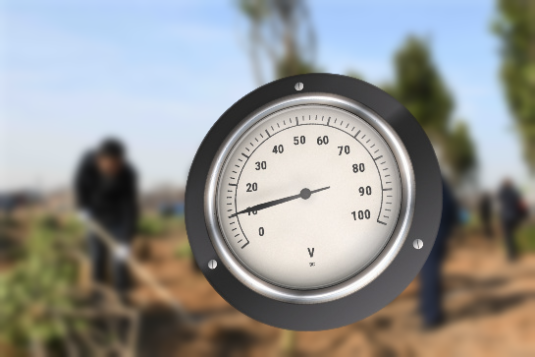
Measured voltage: 10 V
